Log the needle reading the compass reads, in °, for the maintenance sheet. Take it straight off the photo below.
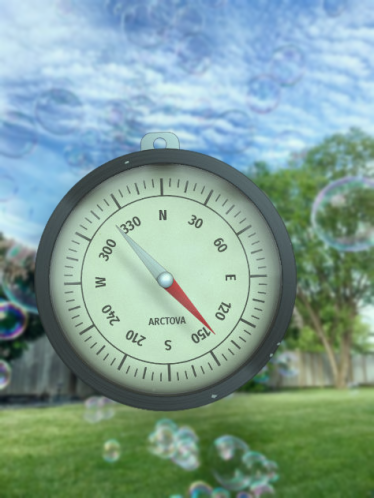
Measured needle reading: 140 °
